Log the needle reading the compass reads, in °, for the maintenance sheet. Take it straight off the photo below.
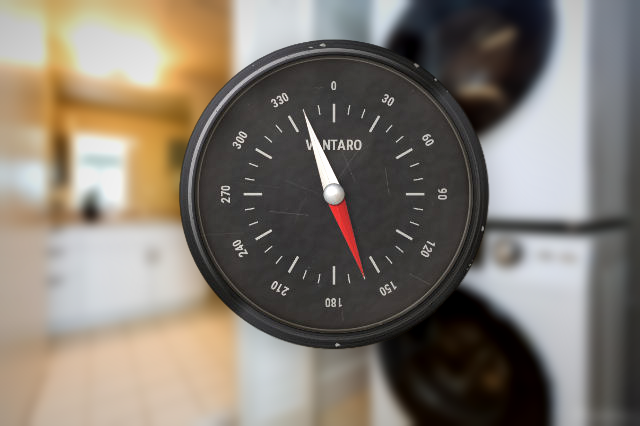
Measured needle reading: 160 °
